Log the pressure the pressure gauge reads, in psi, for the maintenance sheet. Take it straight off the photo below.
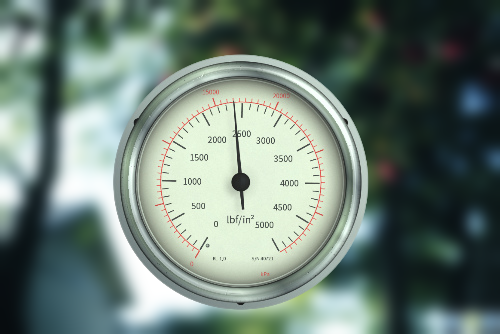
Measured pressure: 2400 psi
